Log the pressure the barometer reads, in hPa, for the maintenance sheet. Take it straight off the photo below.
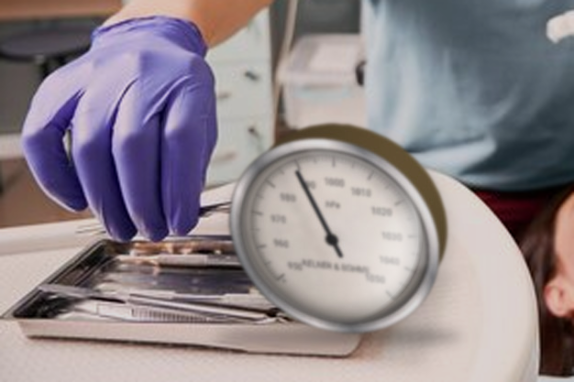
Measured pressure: 990 hPa
